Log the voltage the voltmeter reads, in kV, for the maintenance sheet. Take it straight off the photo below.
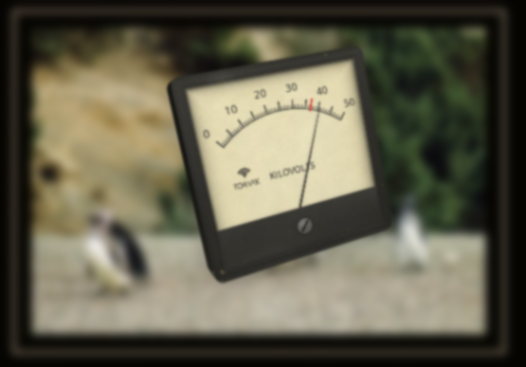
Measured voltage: 40 kV
